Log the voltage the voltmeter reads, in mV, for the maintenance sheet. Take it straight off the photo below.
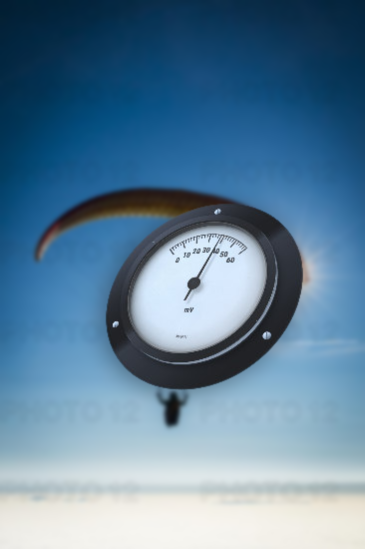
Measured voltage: 40 mV
